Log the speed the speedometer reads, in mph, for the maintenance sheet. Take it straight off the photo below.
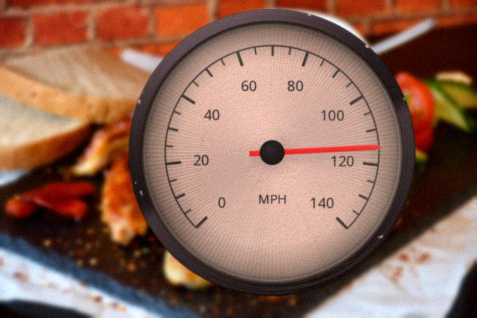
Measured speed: 115 mph
